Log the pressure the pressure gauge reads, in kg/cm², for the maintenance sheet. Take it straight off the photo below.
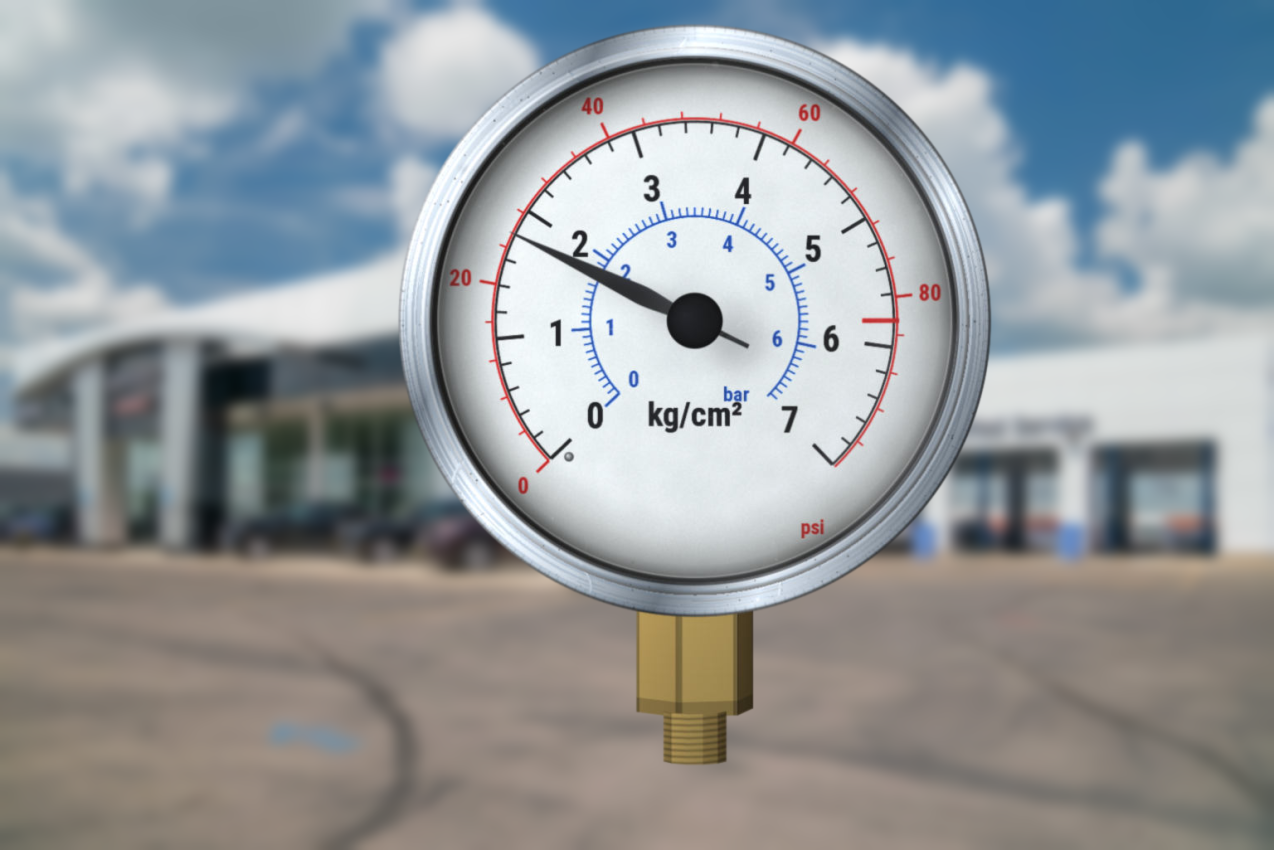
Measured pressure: 1.8 kg/cm²
